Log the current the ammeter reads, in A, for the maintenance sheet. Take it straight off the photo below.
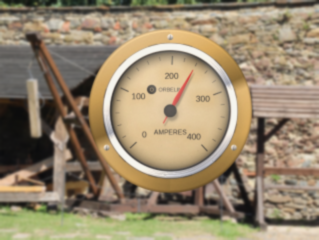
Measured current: 240 A
